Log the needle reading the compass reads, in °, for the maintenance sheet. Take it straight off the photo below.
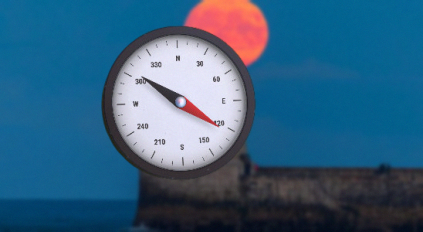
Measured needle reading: 125 °
